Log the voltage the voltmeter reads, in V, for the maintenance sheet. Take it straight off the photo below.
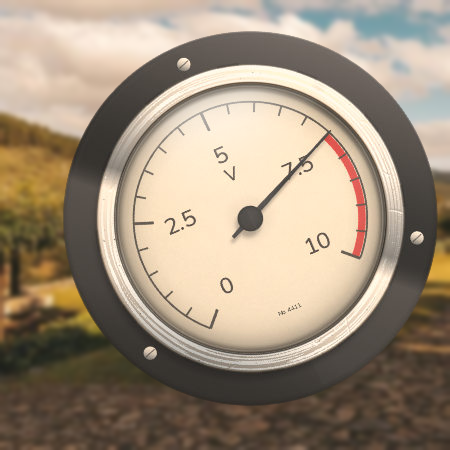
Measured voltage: 7.5 V
